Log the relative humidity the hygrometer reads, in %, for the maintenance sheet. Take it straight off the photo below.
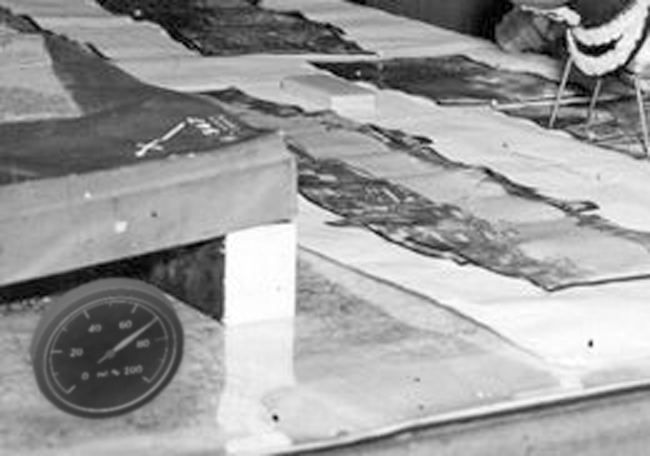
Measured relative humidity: 70 %
